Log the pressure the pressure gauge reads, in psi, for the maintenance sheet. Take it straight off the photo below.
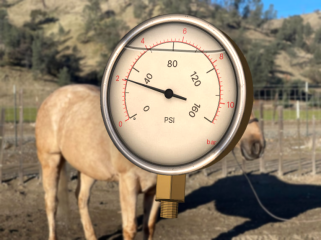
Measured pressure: 30 psi
